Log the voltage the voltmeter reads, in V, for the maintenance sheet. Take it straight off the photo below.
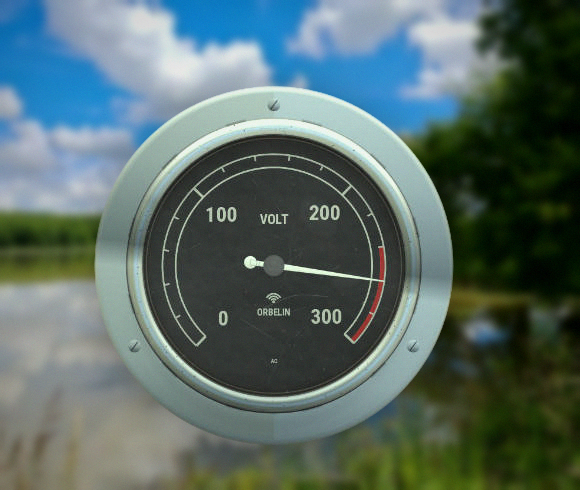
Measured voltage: 260 V
